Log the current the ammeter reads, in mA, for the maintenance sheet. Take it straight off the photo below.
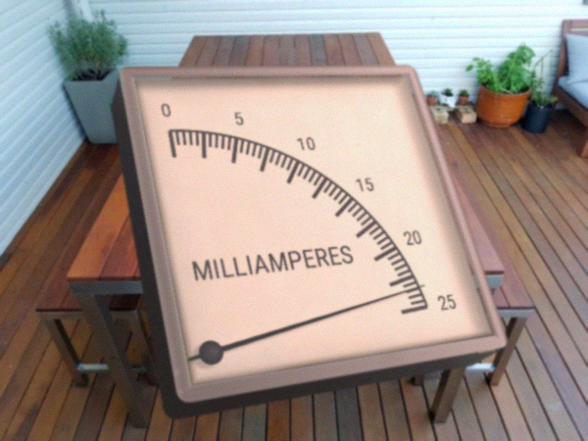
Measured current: 23.5 mA
